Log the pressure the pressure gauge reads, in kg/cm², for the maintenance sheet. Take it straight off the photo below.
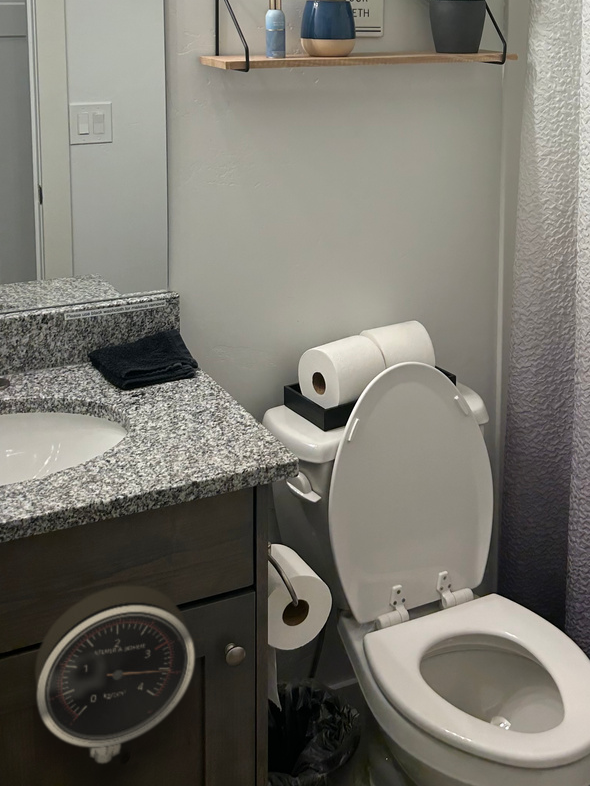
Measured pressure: 3.5 kg/cm²
